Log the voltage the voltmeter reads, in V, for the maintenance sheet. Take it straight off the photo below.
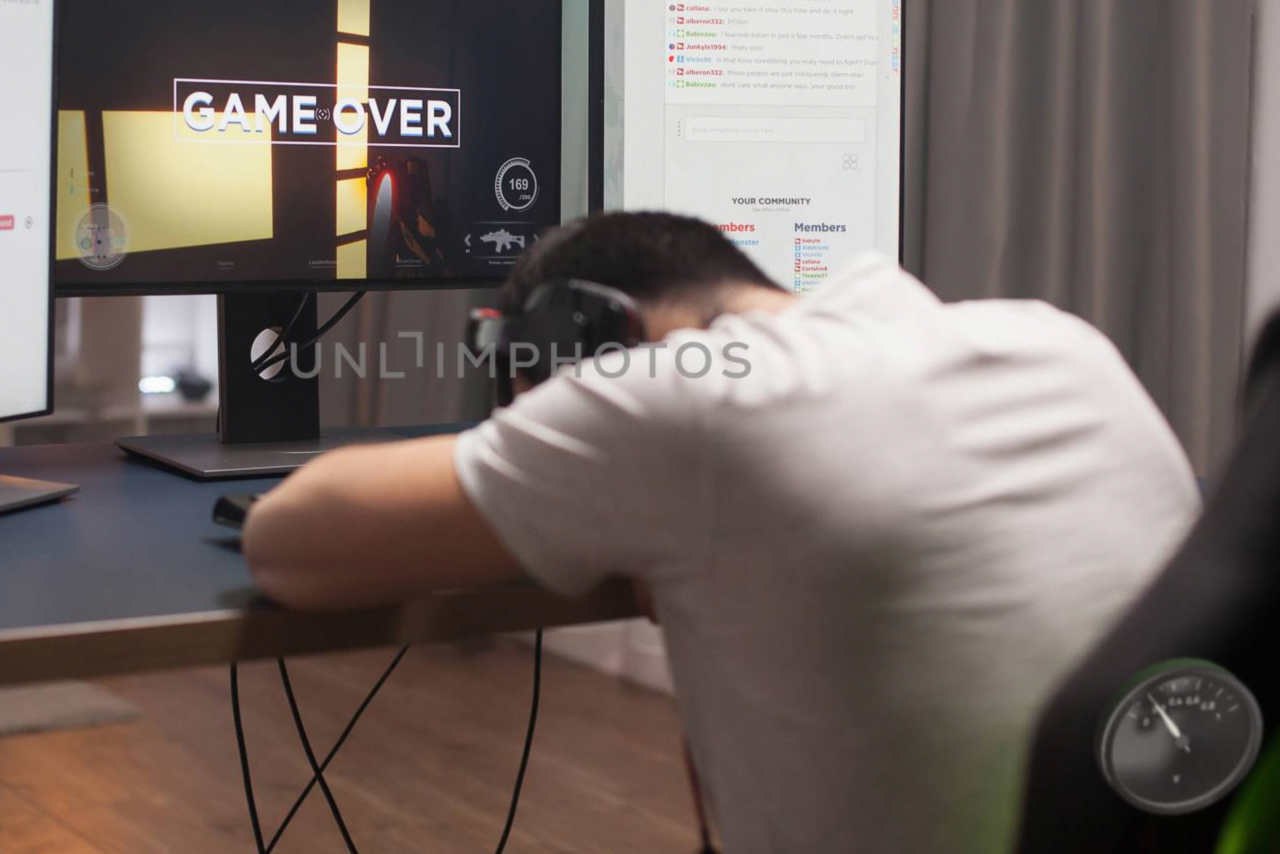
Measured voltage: 0.2 V
